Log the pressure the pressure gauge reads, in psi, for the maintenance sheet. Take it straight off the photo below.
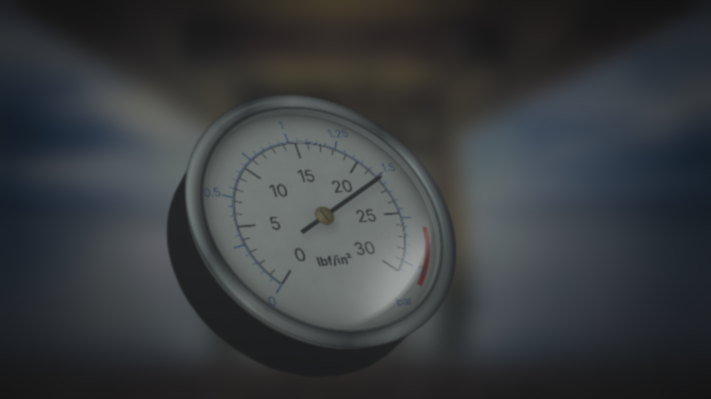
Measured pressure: 22 psi
